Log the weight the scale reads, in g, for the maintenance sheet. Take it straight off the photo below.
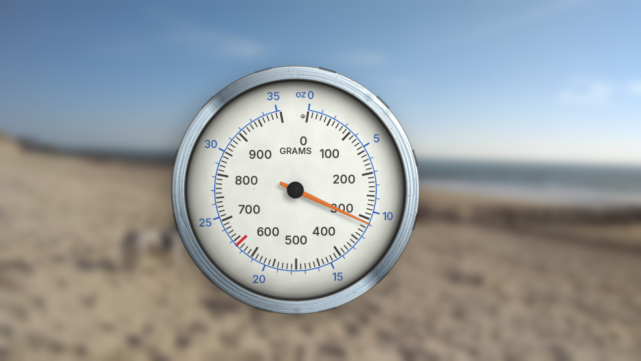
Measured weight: 310 g
